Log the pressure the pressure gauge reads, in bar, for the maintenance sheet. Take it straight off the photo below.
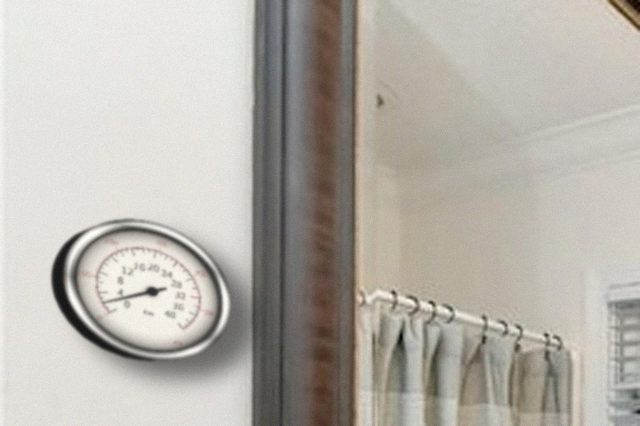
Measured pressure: 2 bar
